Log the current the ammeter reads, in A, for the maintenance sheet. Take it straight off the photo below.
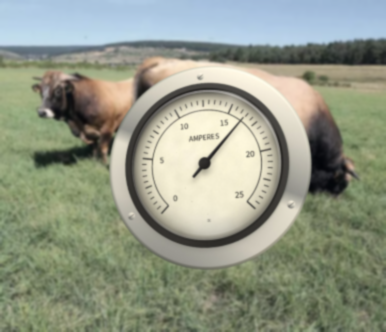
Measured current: 16.5 A
